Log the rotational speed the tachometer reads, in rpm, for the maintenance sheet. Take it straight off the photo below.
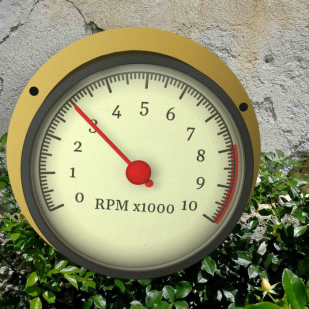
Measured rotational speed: 3000 rpm
